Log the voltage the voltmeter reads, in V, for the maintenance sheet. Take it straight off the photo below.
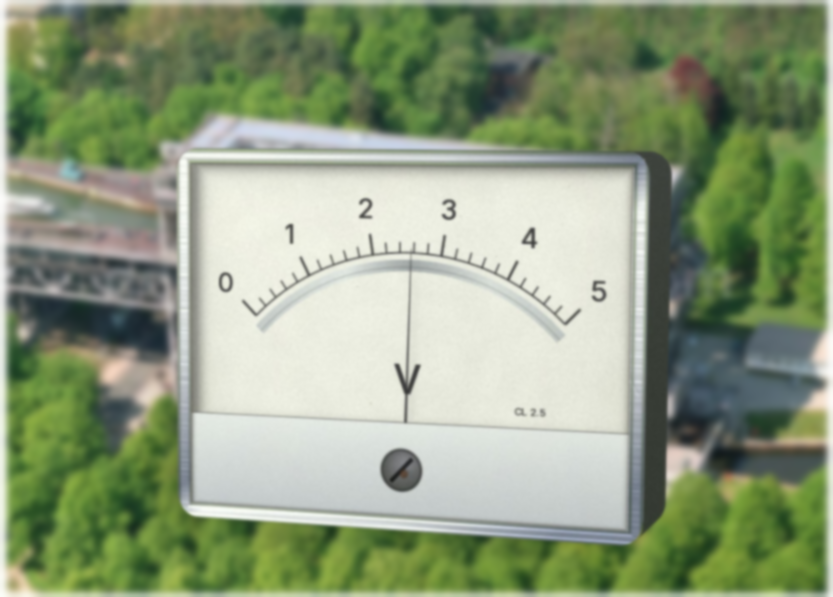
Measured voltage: 2.6 V
